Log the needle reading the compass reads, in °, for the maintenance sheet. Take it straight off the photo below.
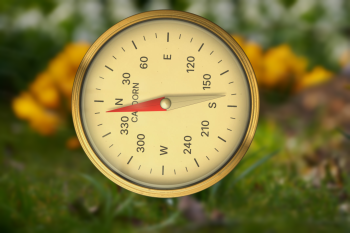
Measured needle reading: 350 °
